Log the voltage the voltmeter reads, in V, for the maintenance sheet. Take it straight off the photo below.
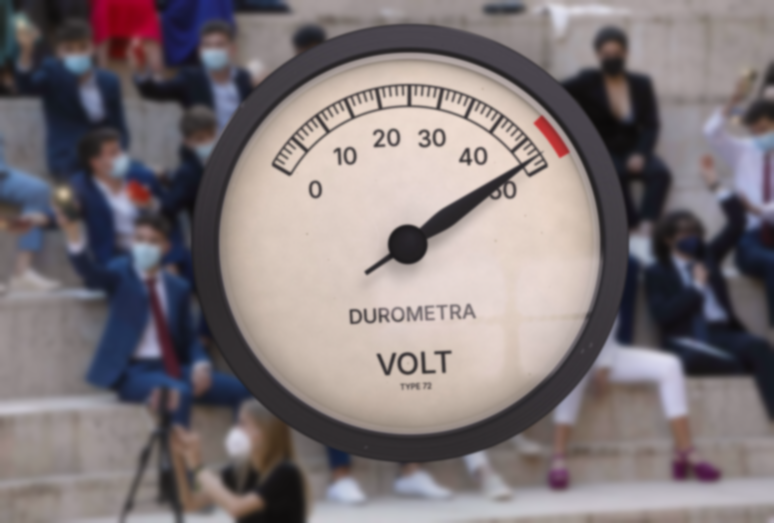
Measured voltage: 48 V
